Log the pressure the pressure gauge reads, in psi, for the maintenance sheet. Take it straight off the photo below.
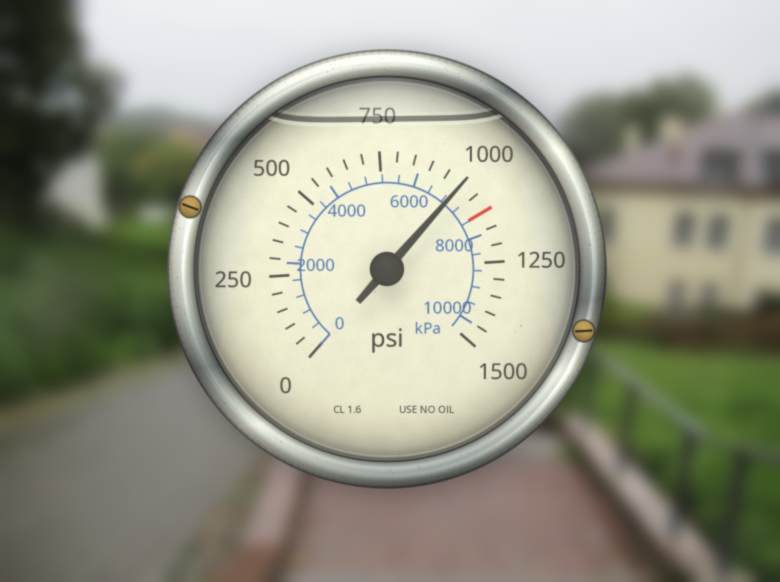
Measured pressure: 1000 psi
